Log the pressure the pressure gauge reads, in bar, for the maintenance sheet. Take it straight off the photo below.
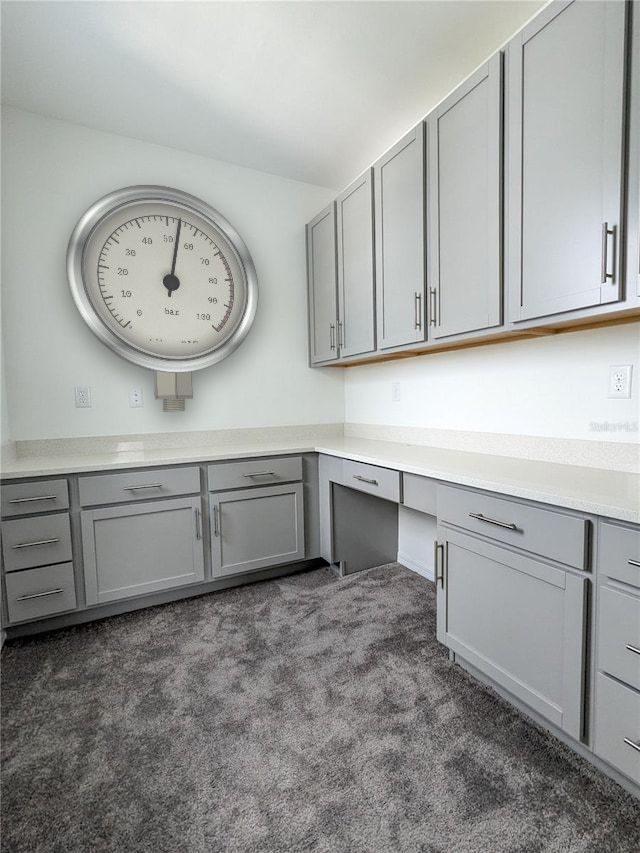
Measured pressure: 54 bar
